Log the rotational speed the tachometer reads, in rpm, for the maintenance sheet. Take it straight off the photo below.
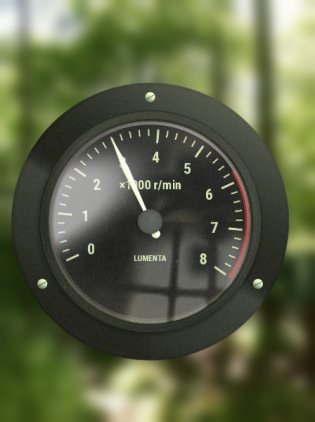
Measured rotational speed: 3000 rpm
